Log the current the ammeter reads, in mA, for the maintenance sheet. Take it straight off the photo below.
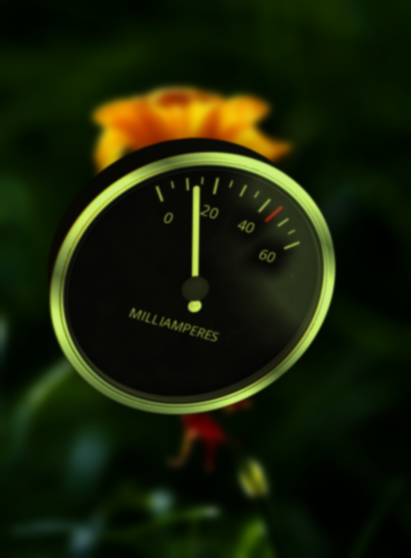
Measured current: 12.5 mA
